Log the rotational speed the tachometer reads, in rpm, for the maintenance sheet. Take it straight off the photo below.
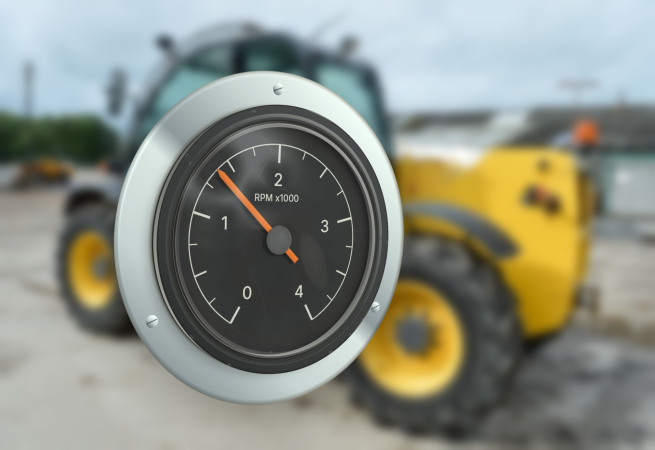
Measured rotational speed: 1375 rpm
